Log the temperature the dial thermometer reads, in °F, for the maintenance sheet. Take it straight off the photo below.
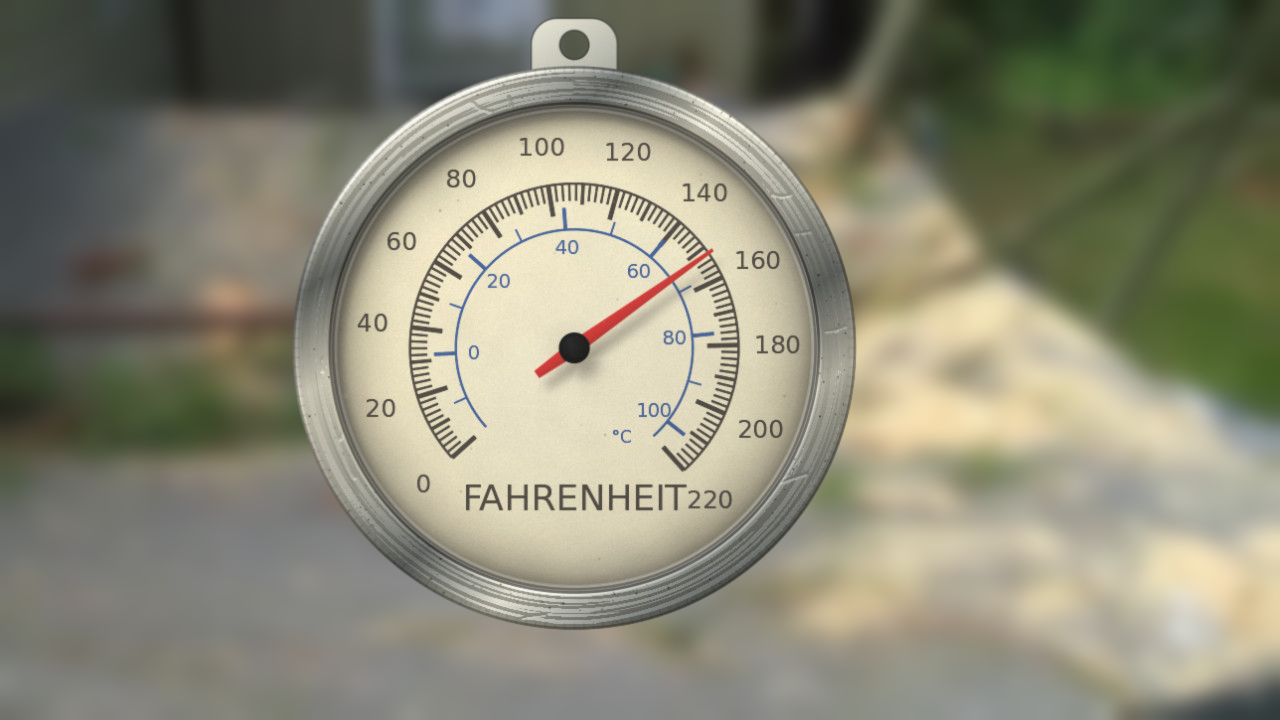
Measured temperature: 152 °F
